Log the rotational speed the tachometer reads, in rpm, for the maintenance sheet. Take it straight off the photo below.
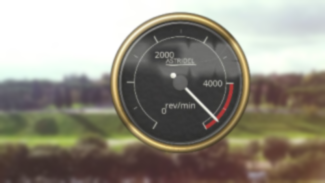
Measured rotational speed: 4750 rpm
